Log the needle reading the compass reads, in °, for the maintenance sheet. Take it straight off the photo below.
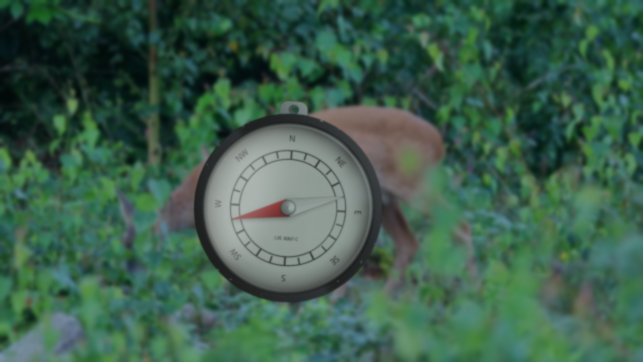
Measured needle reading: 255 °
